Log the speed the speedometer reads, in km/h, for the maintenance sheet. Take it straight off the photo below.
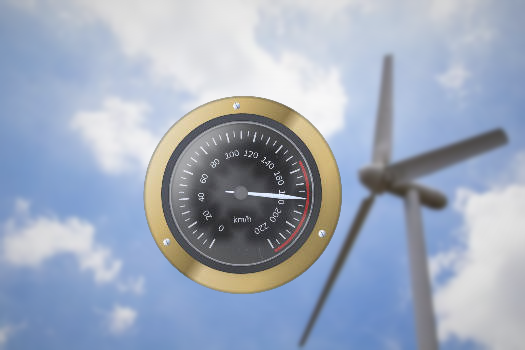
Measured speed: 180 km/h
